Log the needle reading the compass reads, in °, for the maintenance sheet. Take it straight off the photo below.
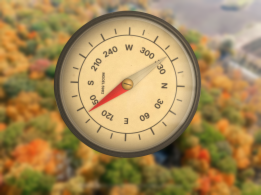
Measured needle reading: 142.5 °
